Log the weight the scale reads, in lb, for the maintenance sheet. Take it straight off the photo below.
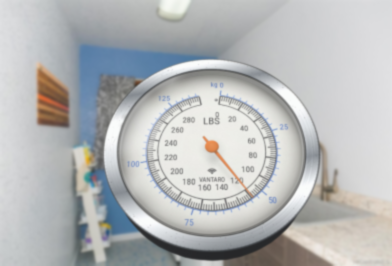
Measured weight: 120 lb
